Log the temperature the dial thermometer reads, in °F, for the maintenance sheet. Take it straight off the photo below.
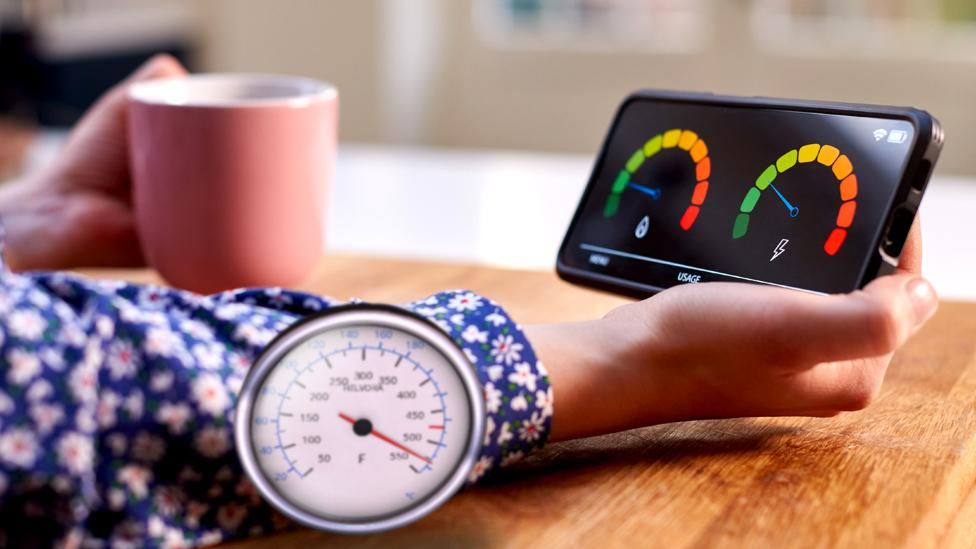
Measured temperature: 525 °F
